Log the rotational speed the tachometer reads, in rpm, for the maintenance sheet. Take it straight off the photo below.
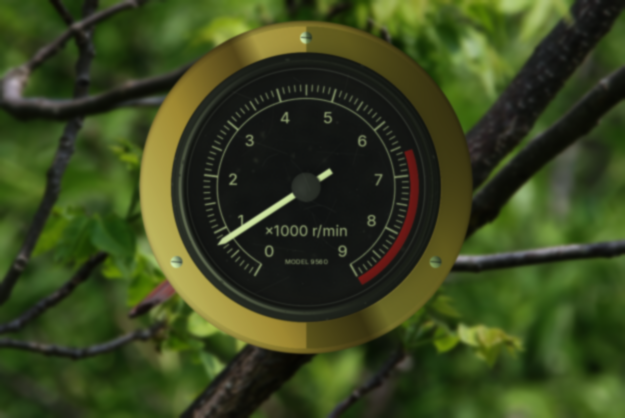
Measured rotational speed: 800 rpm
